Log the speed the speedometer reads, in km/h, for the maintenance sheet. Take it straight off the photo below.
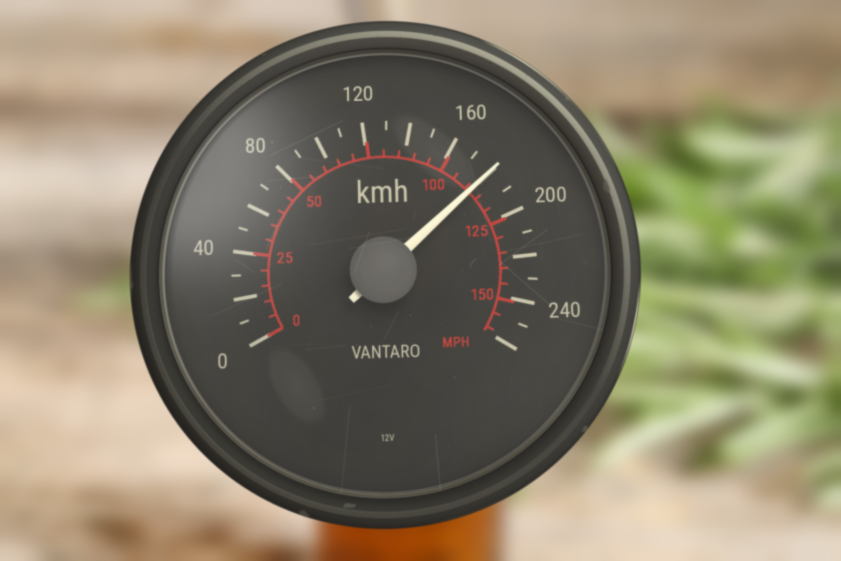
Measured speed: 180 km/h
